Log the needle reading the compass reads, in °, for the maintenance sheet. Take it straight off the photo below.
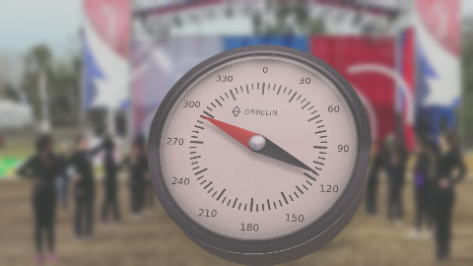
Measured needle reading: 295 °
